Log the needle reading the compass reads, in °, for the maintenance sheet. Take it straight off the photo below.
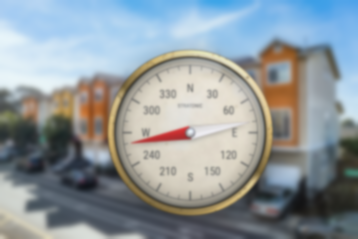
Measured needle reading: 260 °
